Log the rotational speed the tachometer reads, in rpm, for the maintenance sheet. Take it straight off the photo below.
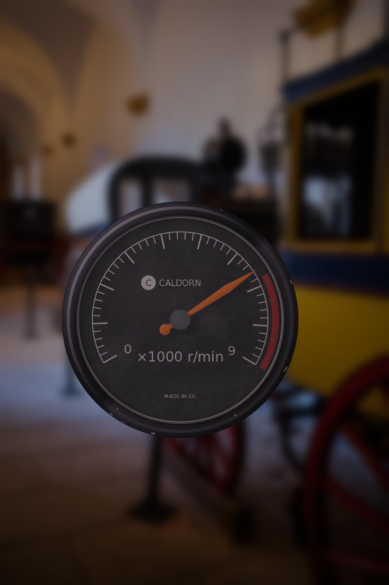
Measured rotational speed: 6600 rpm
